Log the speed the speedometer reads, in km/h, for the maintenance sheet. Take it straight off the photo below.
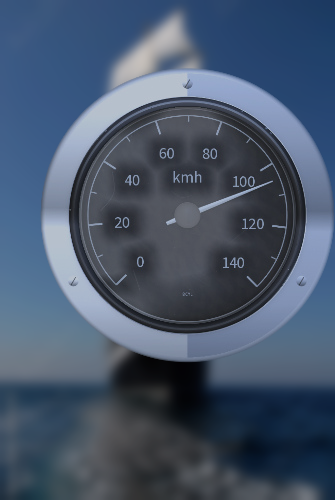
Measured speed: 105 km/h
